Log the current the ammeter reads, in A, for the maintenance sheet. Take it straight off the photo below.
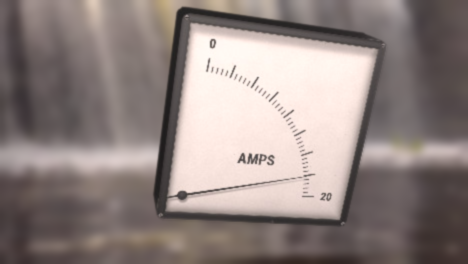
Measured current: 17.5 A
